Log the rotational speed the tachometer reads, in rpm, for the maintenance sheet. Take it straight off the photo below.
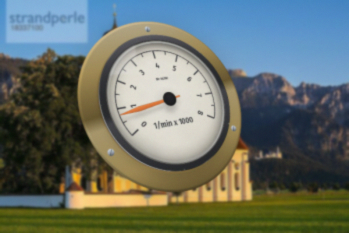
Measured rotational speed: 750 rpm
